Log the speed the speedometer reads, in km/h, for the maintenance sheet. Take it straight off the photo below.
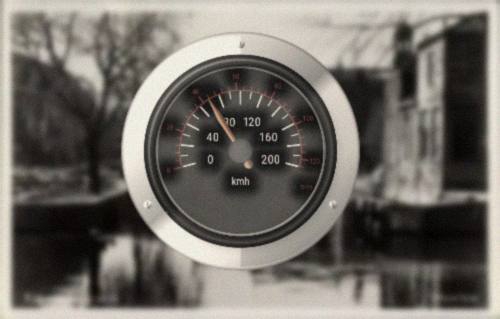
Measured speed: 70 km/h
